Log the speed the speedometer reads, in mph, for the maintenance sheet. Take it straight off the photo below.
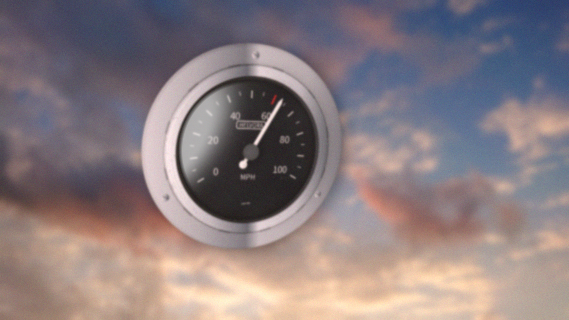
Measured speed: 62.5 mph
